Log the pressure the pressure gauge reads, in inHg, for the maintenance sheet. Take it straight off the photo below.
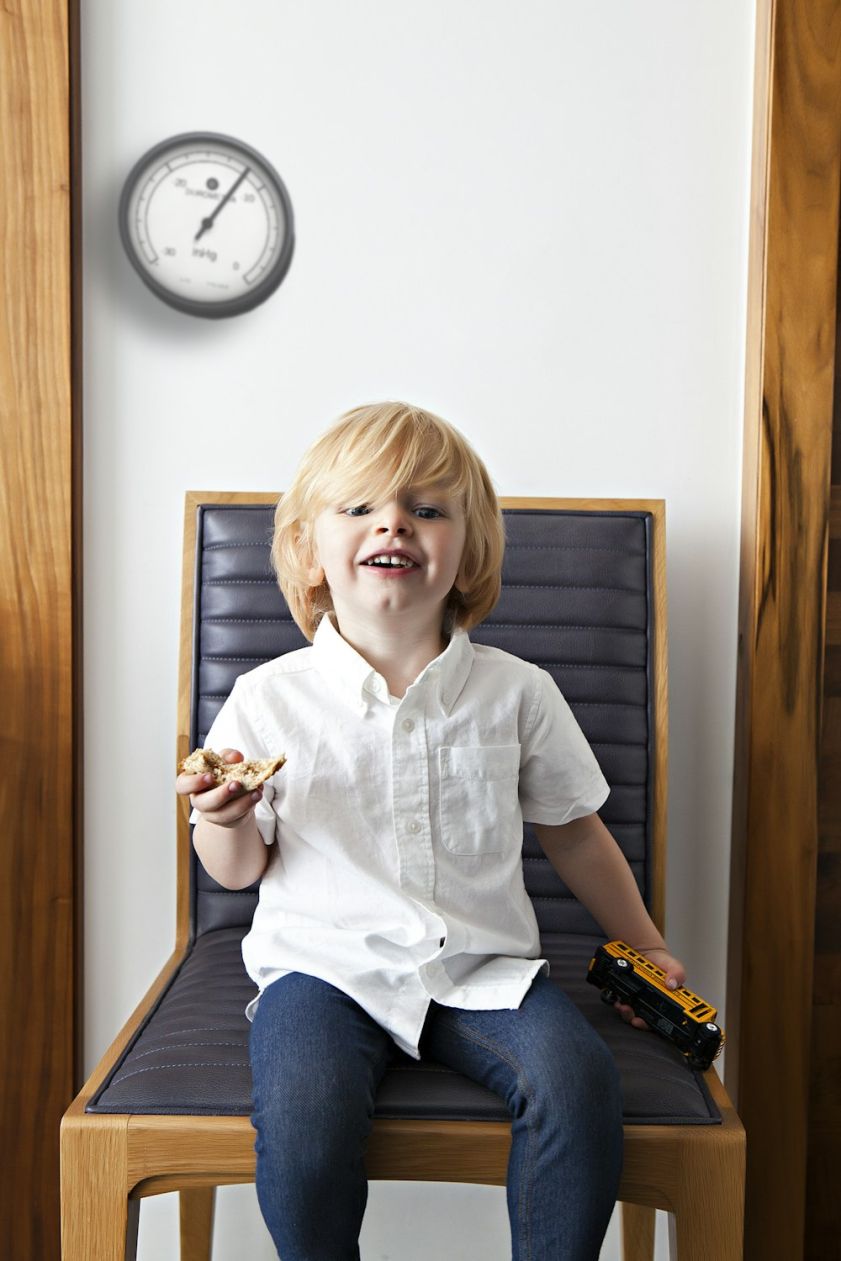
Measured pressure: -12 inHg
